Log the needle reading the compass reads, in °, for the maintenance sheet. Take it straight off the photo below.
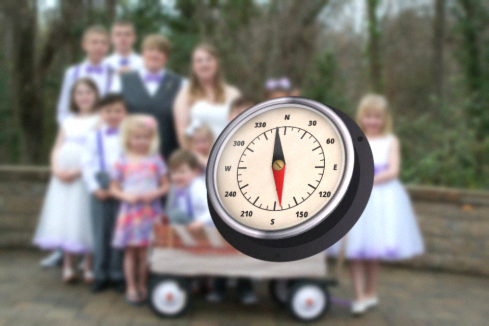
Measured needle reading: 170 °
